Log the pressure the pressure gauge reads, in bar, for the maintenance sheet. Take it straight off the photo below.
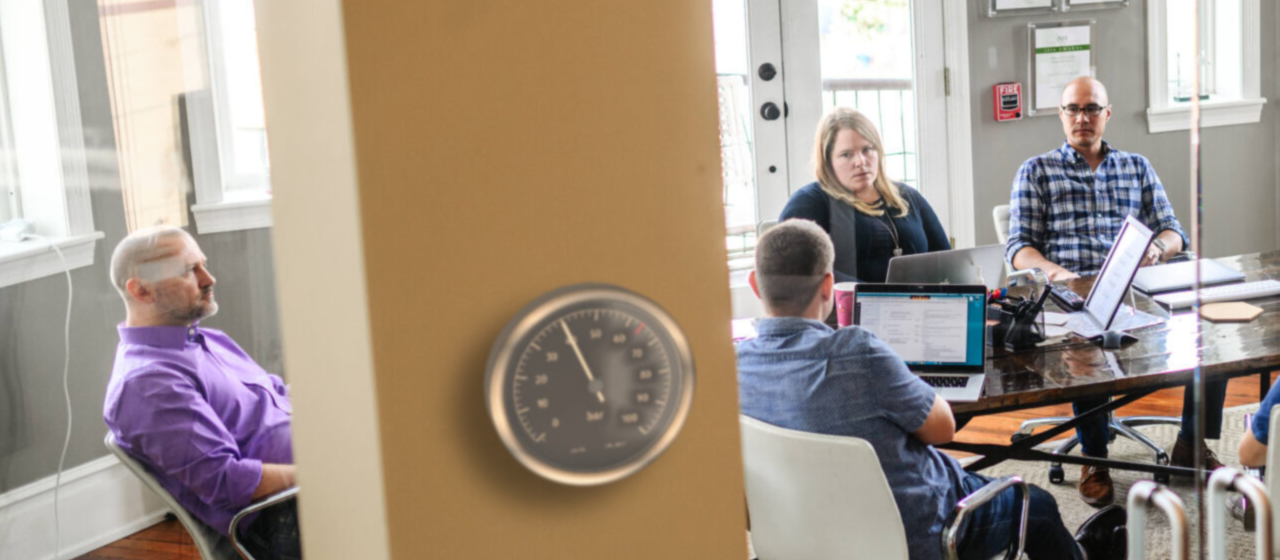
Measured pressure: 40 bar
